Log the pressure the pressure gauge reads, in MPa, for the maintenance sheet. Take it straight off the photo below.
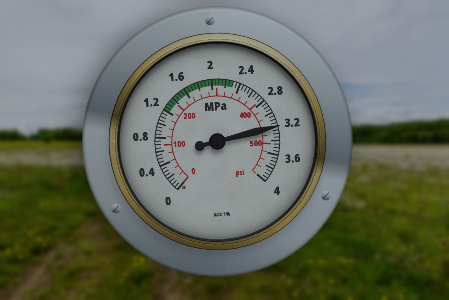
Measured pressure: 3.2 MPa
